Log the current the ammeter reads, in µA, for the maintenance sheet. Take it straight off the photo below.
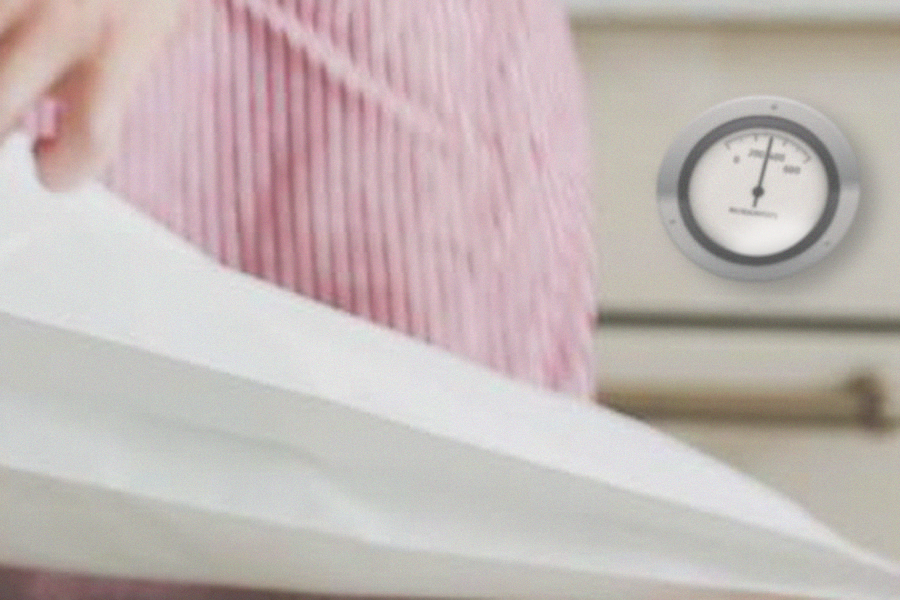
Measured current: 300 µA
